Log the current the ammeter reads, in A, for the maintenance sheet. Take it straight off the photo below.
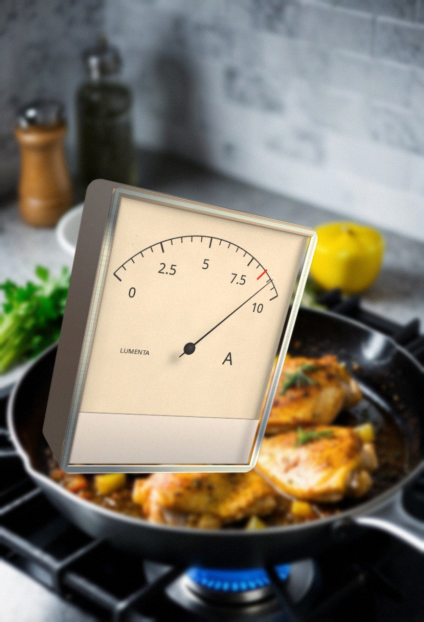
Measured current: 9 A
